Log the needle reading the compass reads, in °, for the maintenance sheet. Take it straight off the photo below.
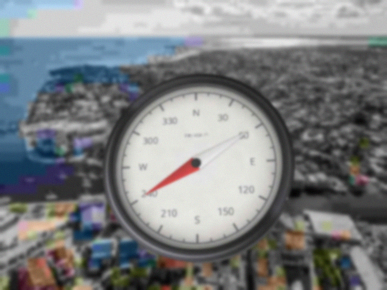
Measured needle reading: 240 °
